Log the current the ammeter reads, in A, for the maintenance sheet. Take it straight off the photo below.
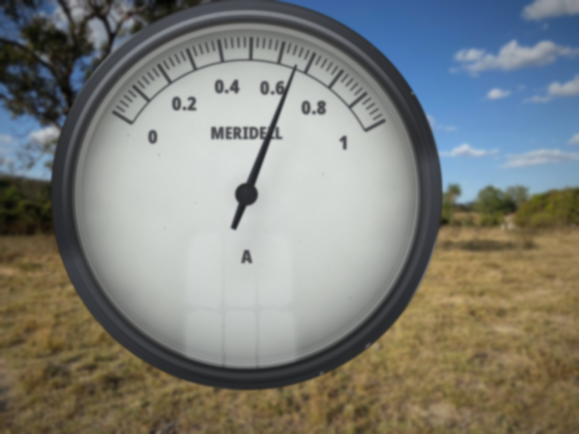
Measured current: 0.66 A
